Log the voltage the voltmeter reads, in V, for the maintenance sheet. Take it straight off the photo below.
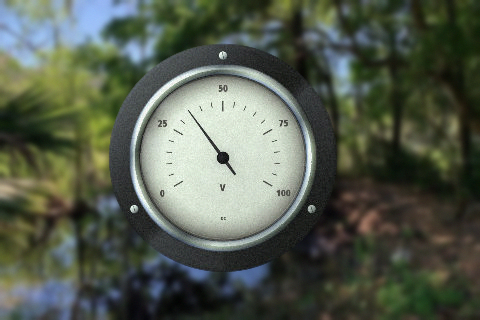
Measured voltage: 35 V
